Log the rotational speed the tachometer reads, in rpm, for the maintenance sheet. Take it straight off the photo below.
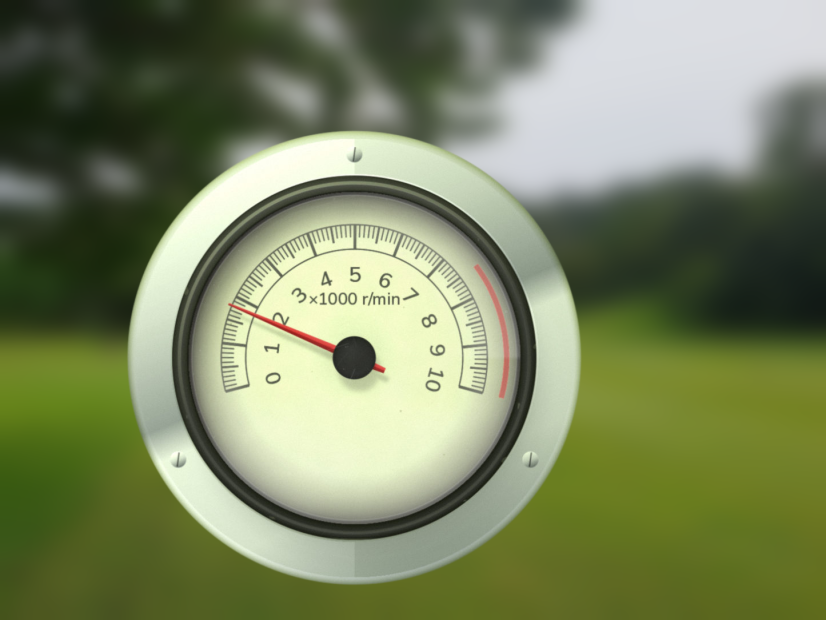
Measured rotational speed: 1800 rpm
